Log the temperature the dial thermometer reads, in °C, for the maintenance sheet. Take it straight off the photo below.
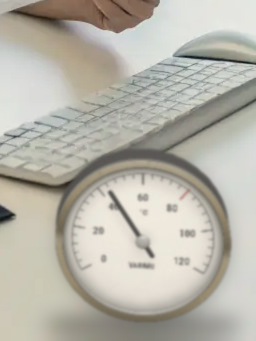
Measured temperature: 44 °C
